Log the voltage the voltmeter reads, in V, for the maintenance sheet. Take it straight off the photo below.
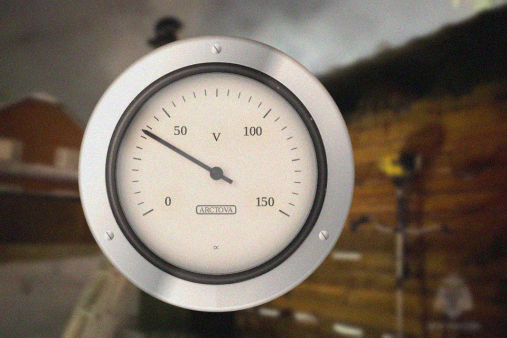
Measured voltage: 37.5 V
